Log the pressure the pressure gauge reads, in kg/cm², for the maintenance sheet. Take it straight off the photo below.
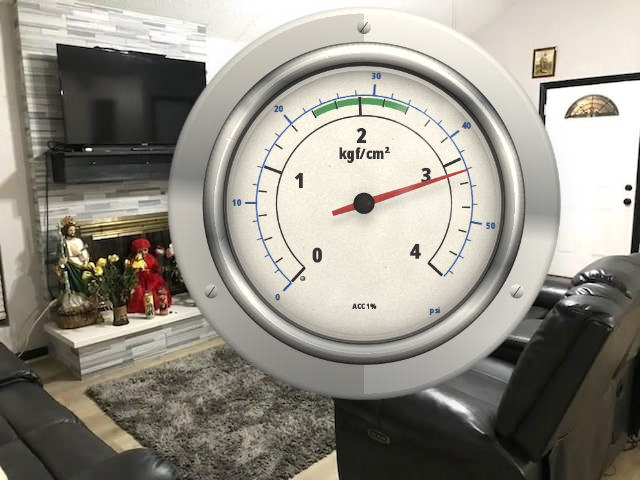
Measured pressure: 3.1 kg/cm²
